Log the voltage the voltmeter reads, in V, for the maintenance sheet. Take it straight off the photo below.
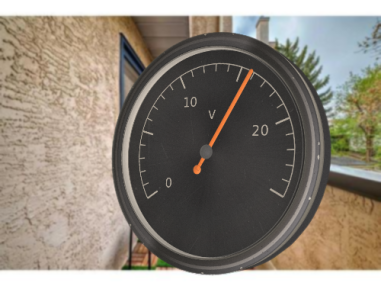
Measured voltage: 16 V
